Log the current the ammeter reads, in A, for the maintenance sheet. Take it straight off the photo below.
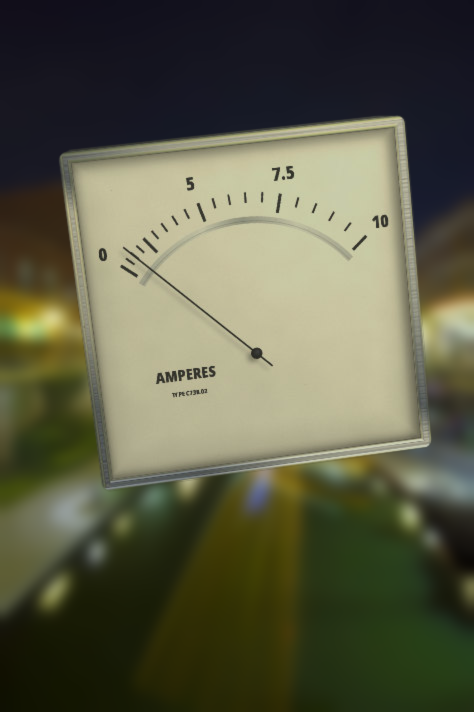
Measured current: 1.5 A
